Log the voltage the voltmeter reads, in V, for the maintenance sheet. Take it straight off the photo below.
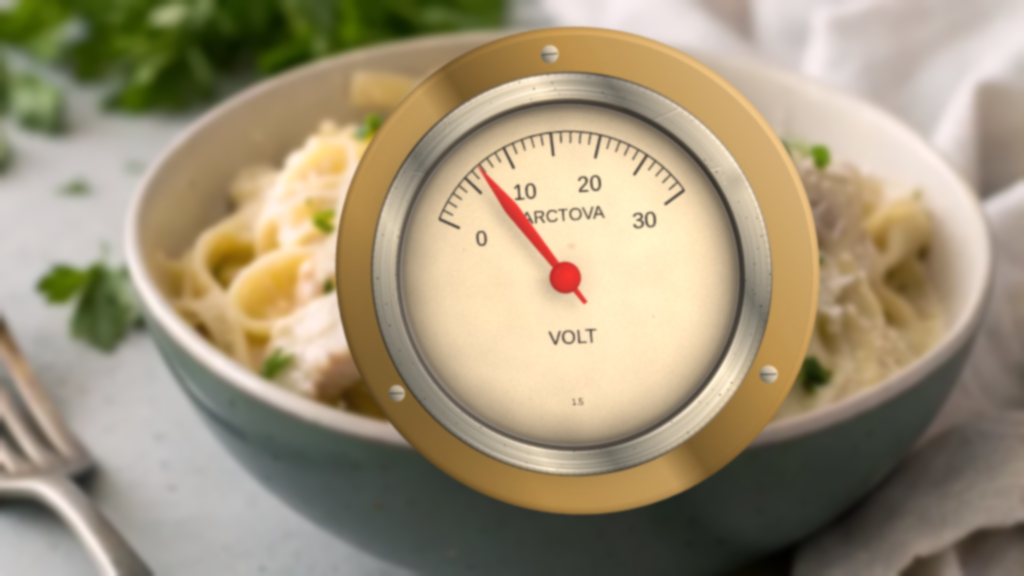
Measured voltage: 7 V
